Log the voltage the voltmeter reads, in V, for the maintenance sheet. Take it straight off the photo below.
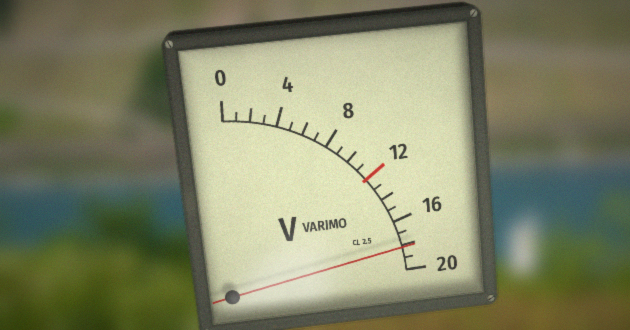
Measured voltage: 18 V
